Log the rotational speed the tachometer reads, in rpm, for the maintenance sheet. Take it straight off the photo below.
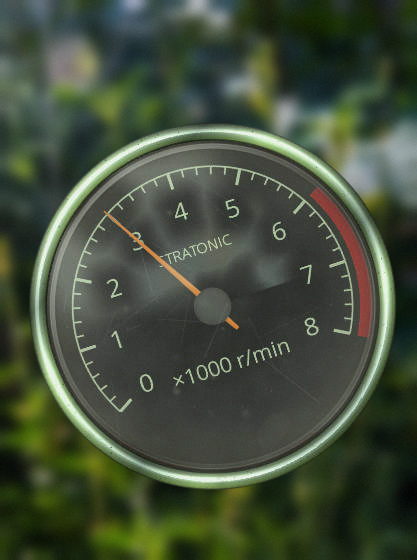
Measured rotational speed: 3000 rpm
